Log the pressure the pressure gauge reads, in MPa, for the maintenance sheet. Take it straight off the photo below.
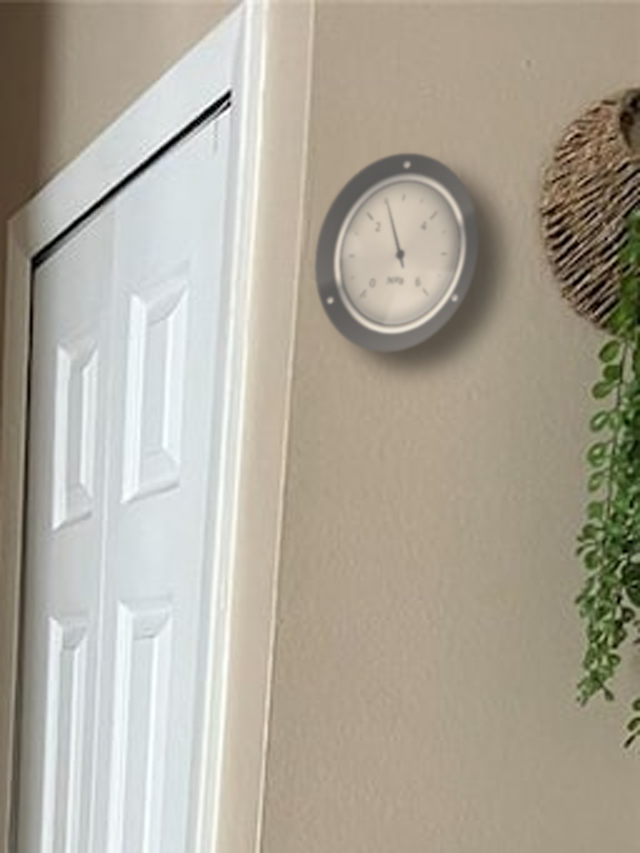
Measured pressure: 2.5 MPa
